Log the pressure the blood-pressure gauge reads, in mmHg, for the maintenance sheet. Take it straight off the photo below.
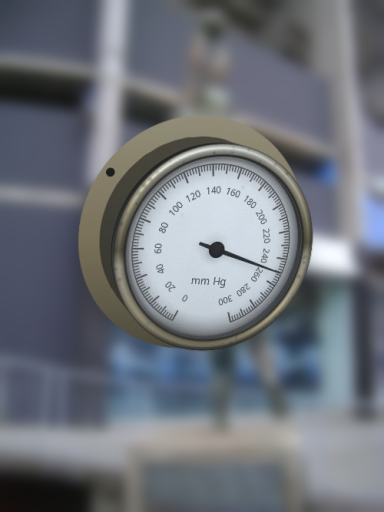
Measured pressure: 250 mmHg
